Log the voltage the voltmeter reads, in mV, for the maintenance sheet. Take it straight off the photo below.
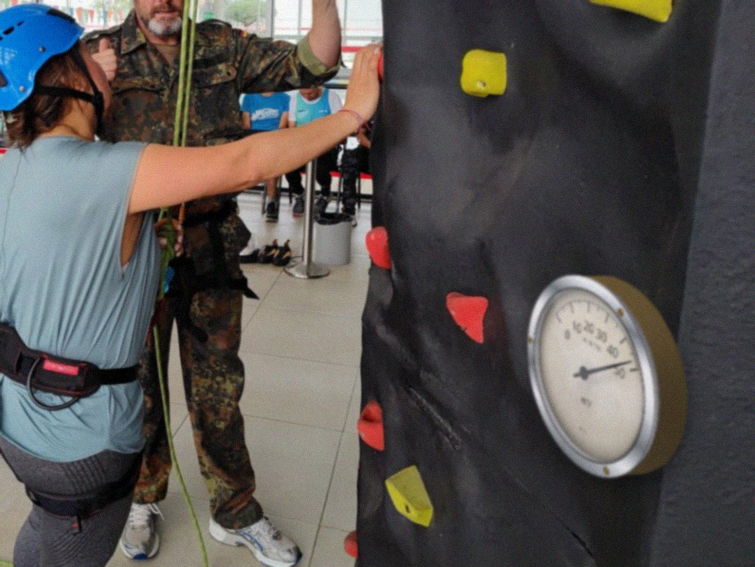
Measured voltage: 47.5 mV
